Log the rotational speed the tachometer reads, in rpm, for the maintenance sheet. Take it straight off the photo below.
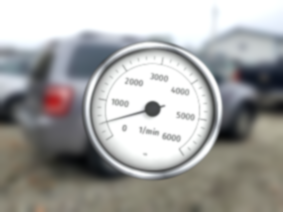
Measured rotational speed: 400 rpm
